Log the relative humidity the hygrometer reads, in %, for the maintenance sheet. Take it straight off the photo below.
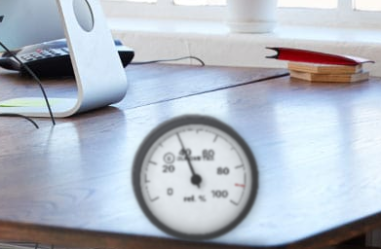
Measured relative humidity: 40 %
